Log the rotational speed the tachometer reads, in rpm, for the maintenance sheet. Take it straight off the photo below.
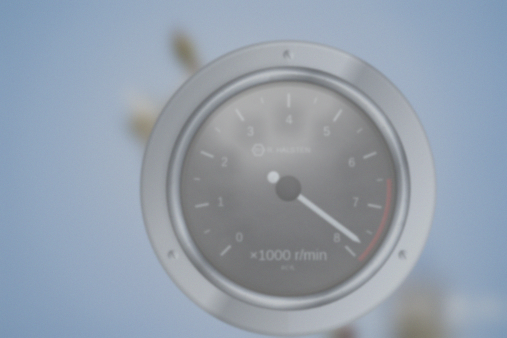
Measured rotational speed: 7750 rpm
